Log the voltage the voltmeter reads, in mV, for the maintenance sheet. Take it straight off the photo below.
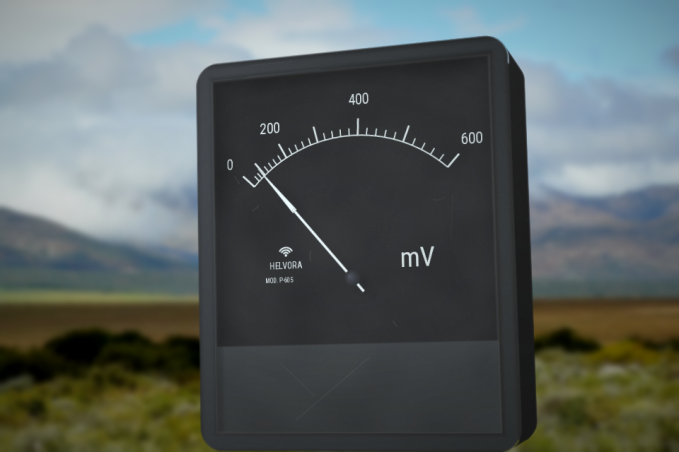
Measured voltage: 100 mV
